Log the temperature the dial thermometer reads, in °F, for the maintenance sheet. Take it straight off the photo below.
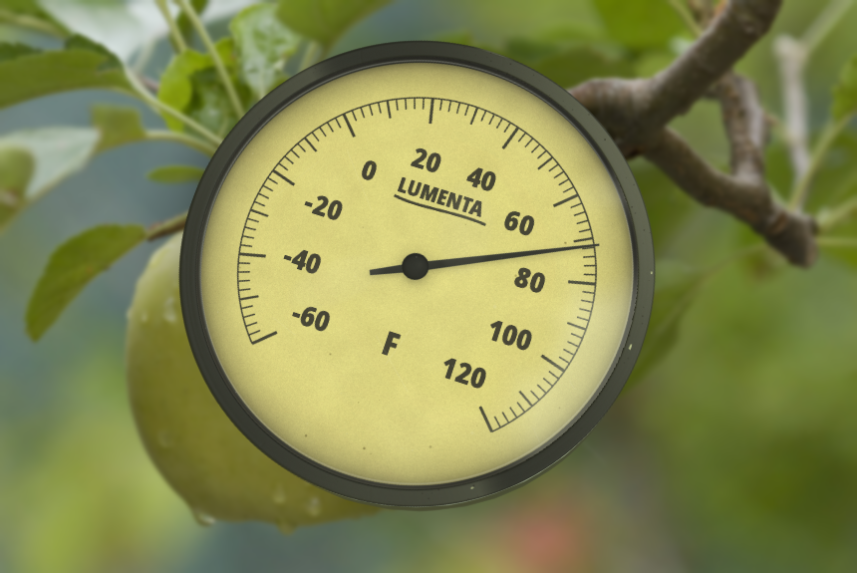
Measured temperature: 72 °F
